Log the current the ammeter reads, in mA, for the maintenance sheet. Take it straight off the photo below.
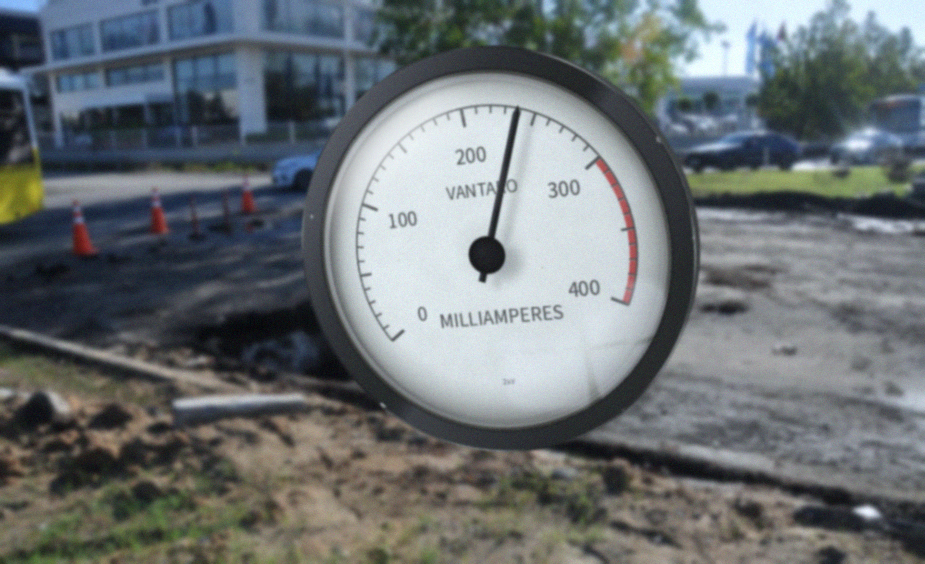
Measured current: 240 mA
